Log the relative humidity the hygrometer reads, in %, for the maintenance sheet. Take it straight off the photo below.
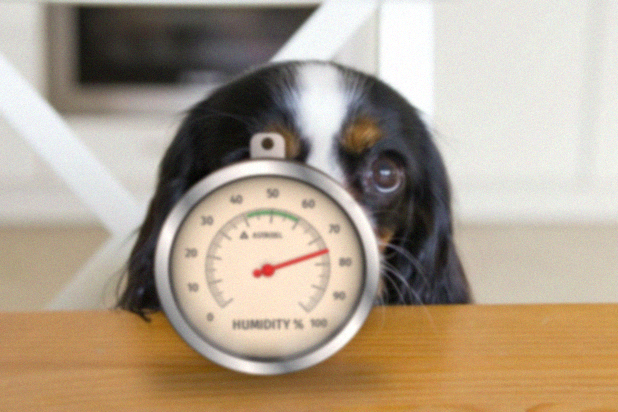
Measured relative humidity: 75 %
